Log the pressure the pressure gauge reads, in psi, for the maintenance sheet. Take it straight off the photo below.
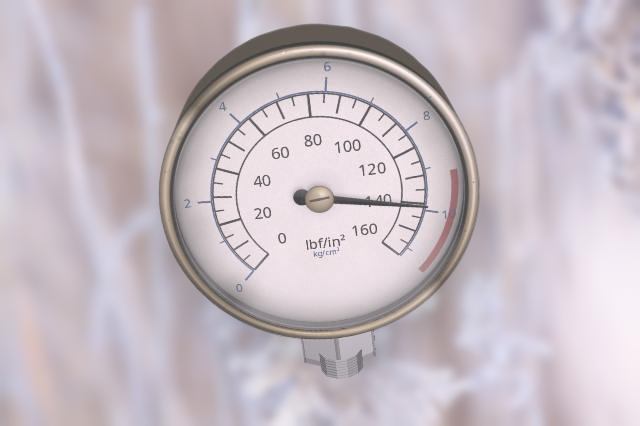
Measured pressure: 140 psi
